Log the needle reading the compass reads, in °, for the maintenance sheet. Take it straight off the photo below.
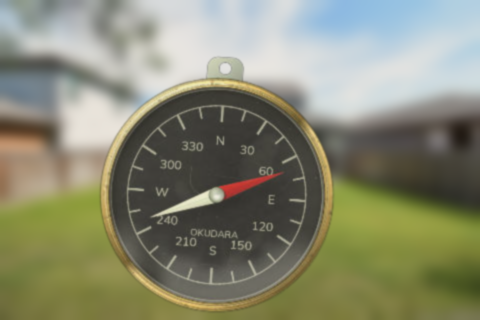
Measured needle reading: 67.5 °
